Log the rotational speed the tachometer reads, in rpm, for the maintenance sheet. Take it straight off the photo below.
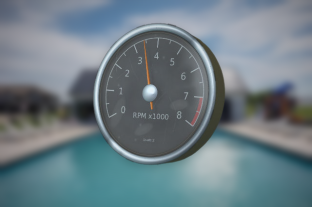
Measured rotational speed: 3500 rpm
